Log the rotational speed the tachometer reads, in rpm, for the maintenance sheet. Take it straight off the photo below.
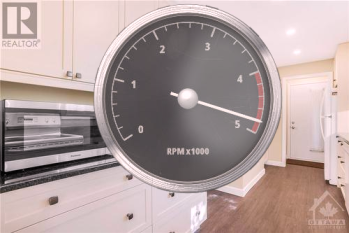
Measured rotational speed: 4800 rpm
